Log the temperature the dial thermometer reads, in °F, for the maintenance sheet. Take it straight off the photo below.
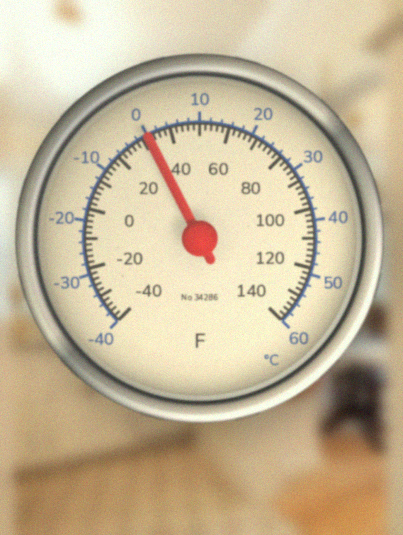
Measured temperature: 32 °F
